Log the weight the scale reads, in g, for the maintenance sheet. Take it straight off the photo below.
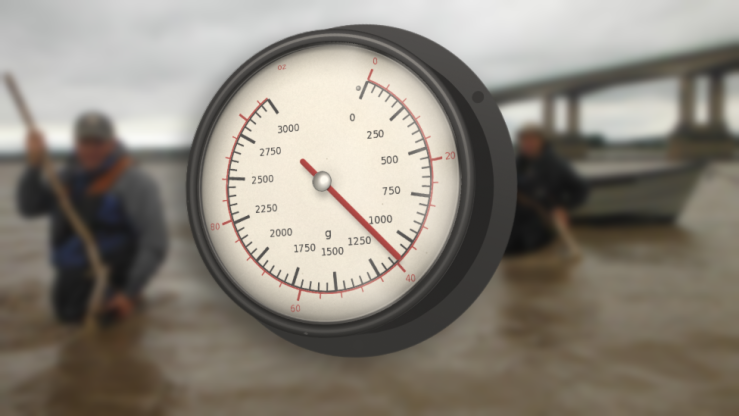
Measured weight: 1100 g
